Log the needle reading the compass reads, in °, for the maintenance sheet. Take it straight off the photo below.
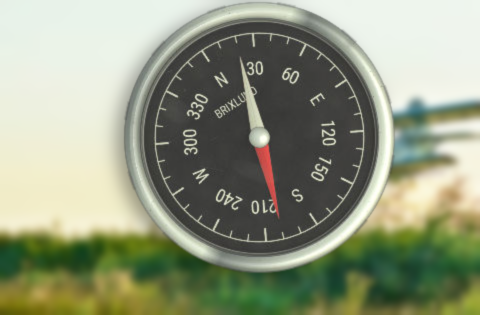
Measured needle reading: 200 °
